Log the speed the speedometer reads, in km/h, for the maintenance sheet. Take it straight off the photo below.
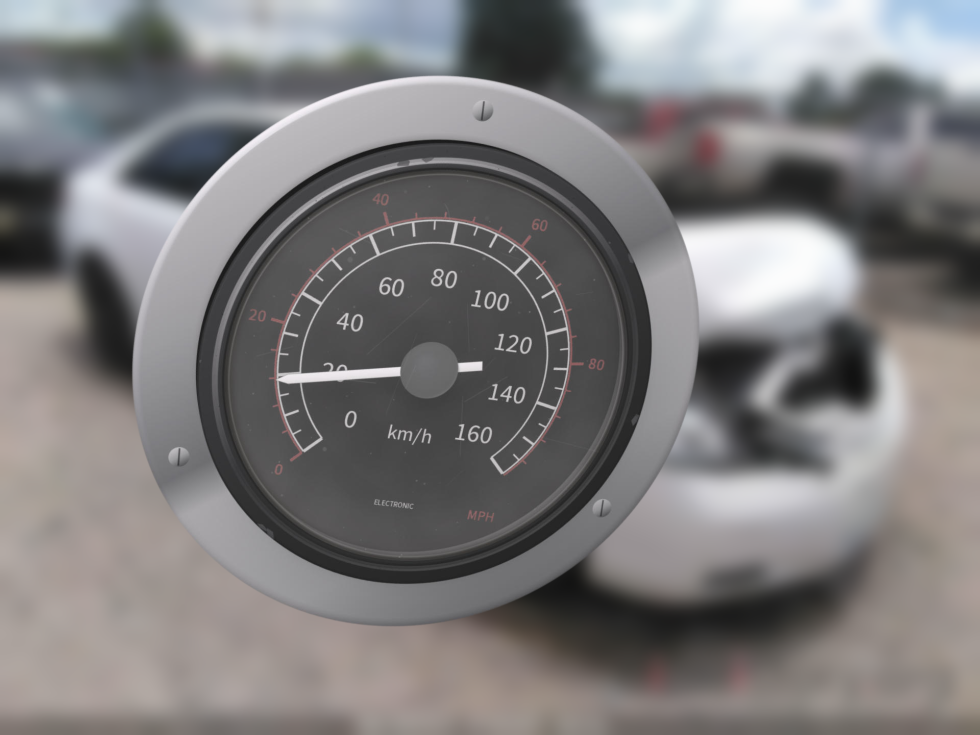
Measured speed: 20 km/h
